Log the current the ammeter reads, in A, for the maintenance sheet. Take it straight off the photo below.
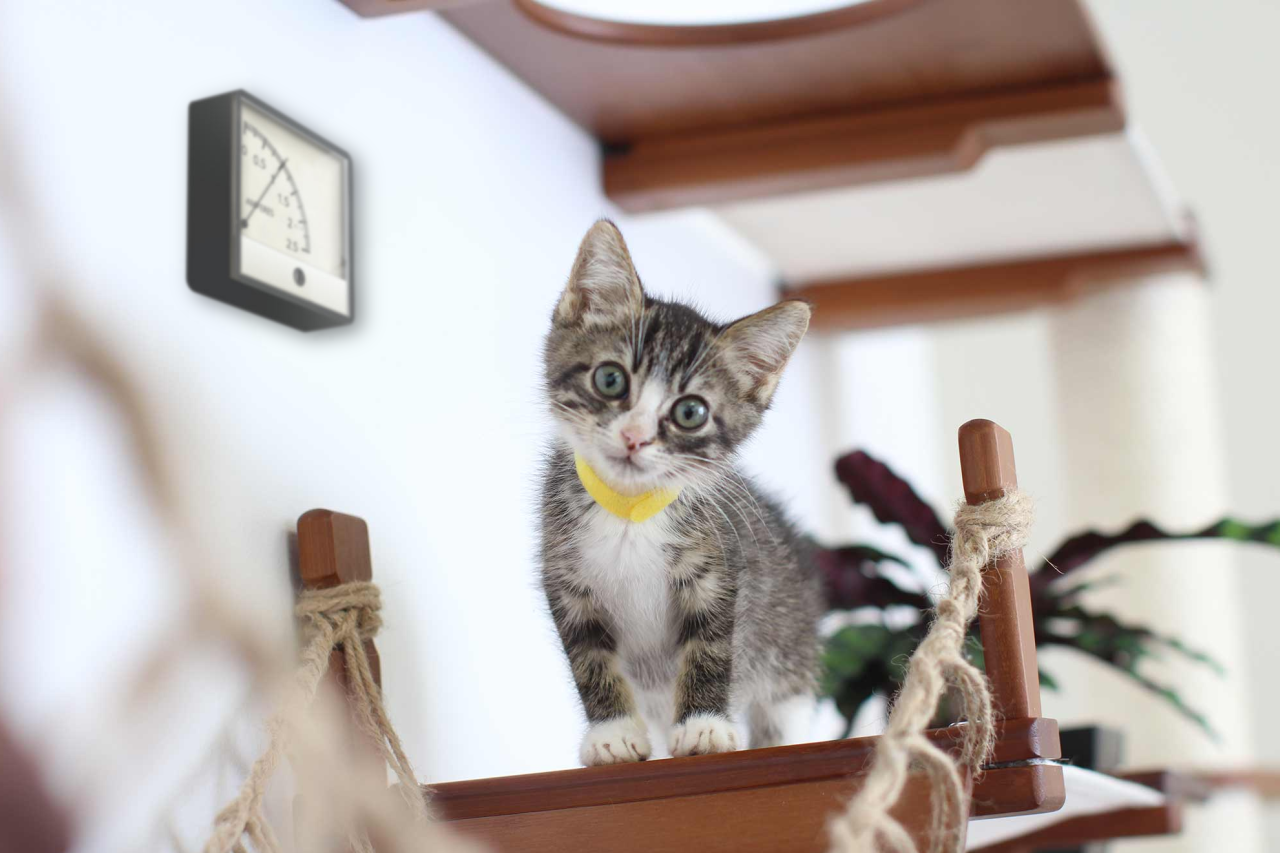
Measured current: 1 A
